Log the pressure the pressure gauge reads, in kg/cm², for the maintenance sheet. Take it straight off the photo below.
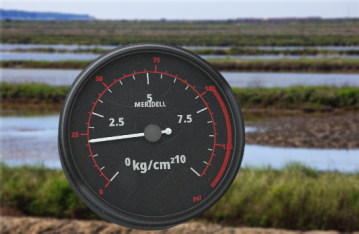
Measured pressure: 1.5 kg/cm²
